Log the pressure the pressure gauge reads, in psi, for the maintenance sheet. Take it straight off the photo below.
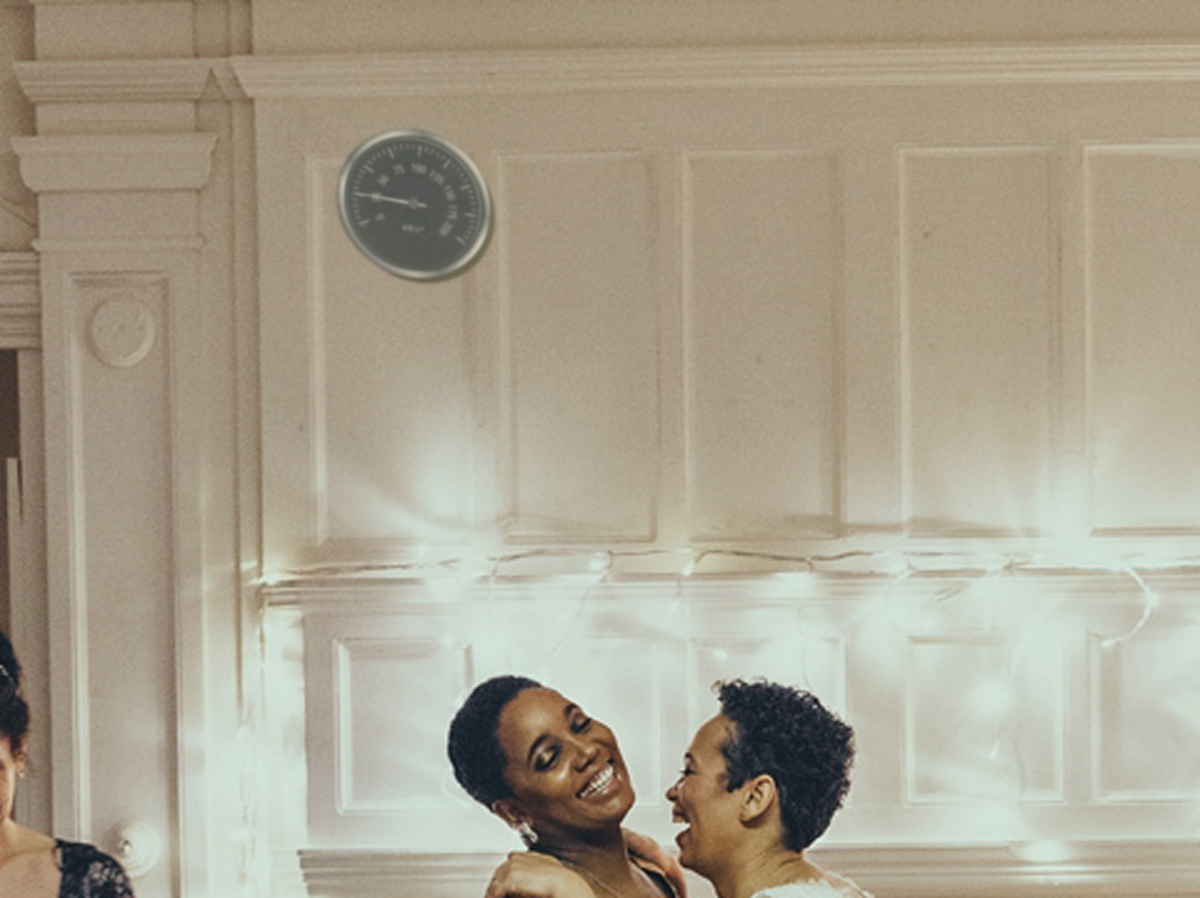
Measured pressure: 25 psi
